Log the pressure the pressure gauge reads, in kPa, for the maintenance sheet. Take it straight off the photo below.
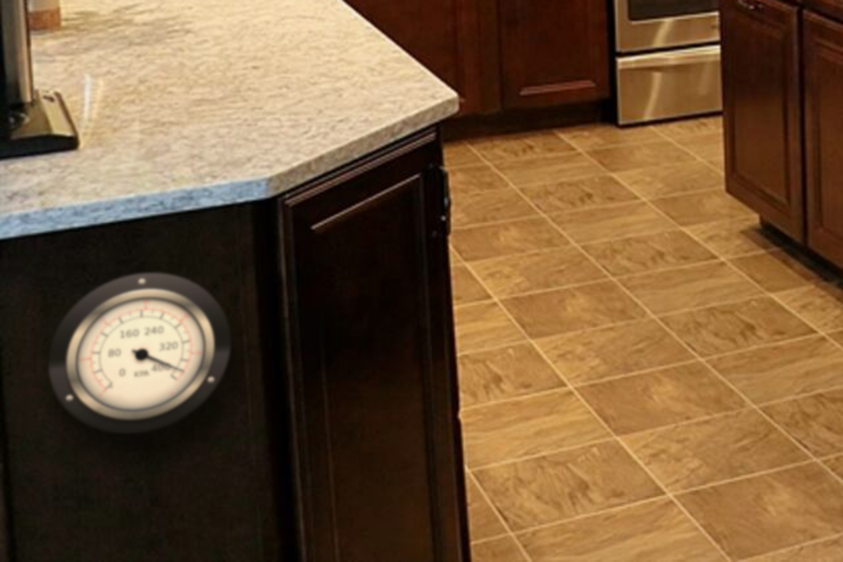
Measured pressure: 380 kPa
